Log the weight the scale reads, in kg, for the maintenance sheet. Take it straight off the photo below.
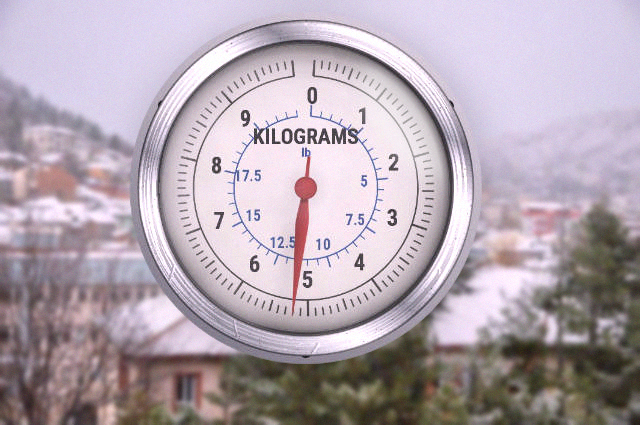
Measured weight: 5.2 kg
